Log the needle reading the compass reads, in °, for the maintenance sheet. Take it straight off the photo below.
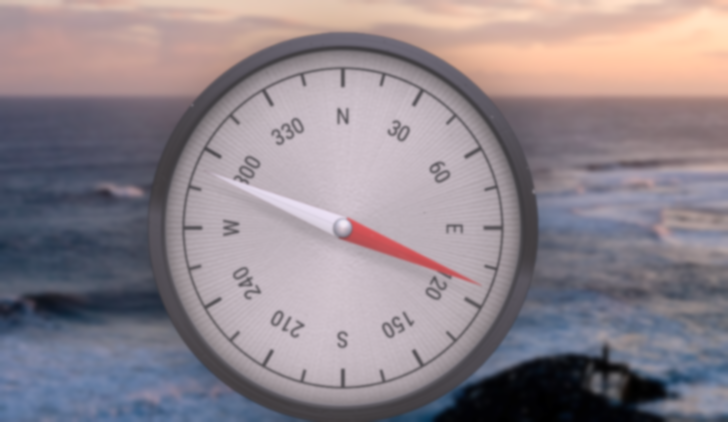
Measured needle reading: 112.5 °
